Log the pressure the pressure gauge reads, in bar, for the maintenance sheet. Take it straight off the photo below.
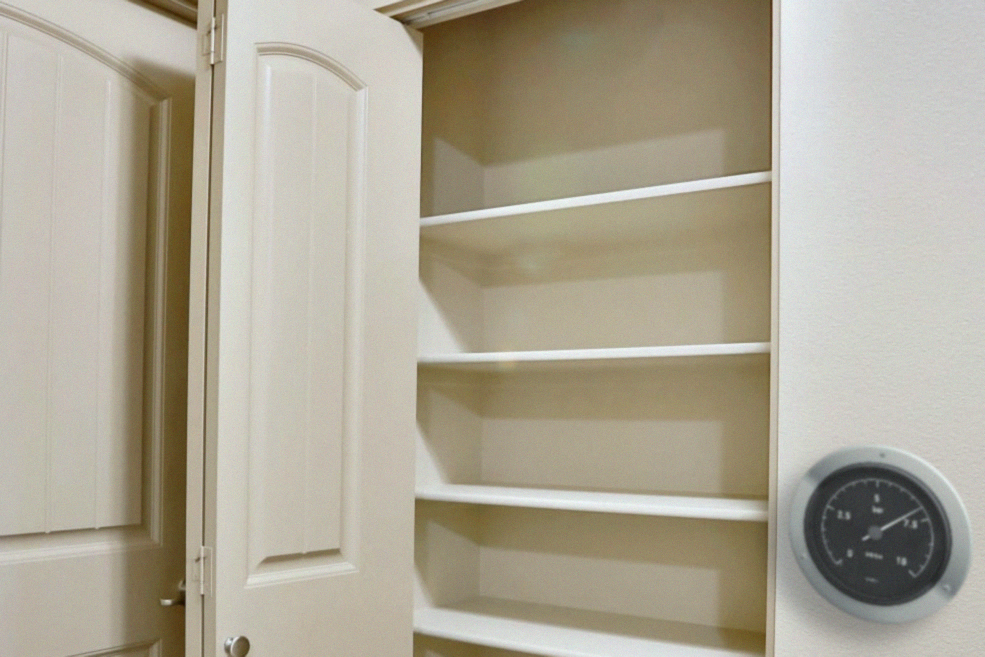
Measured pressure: 7 bar
